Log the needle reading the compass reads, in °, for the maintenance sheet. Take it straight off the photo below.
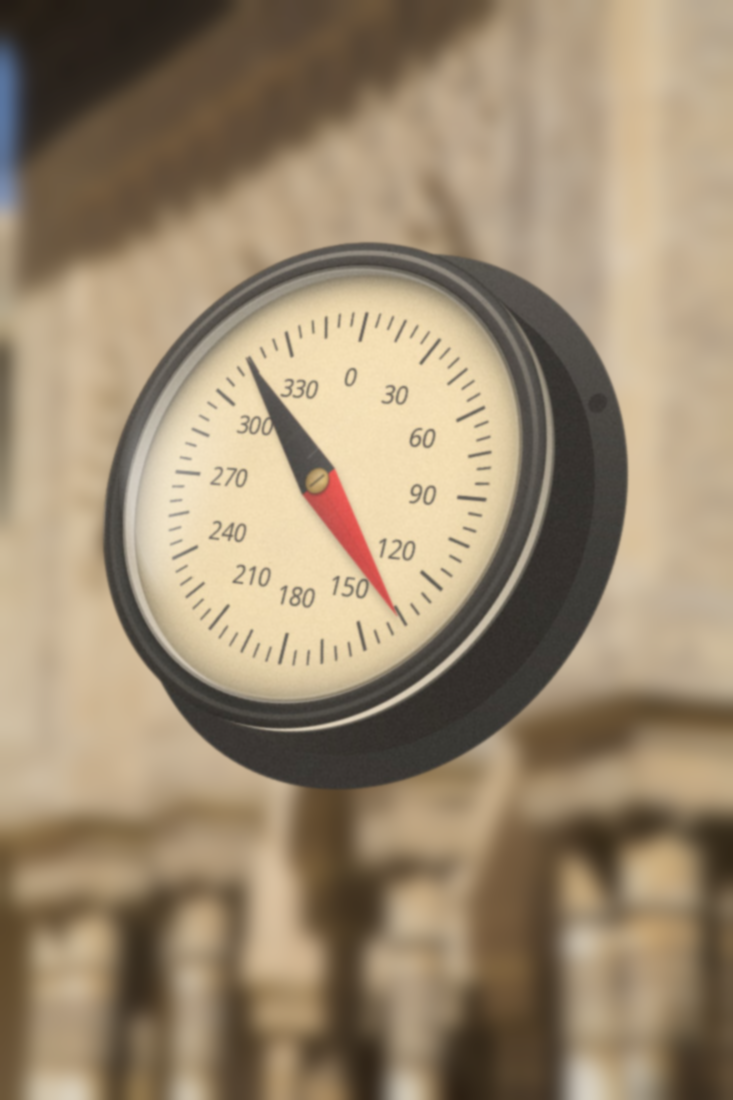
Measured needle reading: 135 °
